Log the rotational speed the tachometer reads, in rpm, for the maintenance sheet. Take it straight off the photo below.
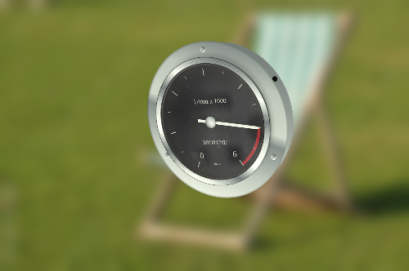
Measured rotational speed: 5000 rpm
